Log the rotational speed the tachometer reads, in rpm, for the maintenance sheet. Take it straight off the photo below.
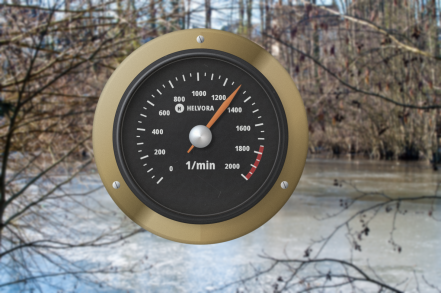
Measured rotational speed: 1300 rpm
